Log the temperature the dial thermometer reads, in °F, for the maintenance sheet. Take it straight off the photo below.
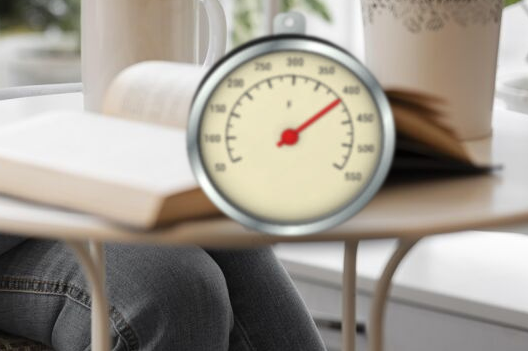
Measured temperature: 400 °F
